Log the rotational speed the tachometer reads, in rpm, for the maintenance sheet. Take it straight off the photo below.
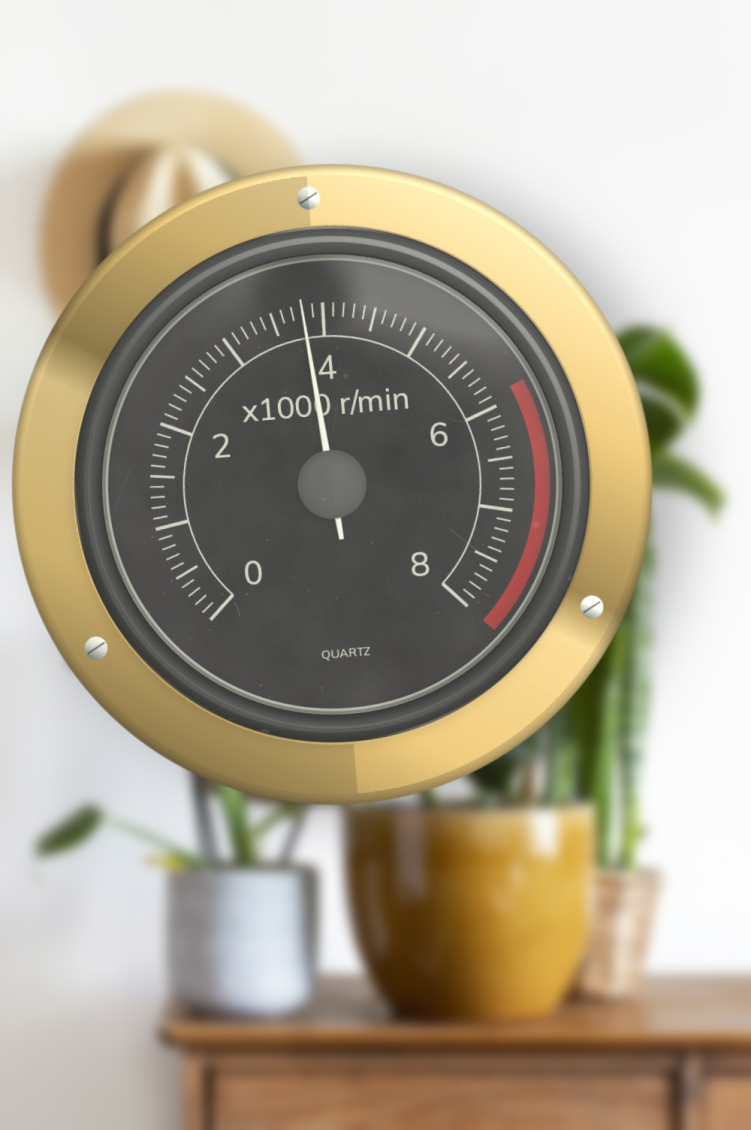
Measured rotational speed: 3800 rpm
